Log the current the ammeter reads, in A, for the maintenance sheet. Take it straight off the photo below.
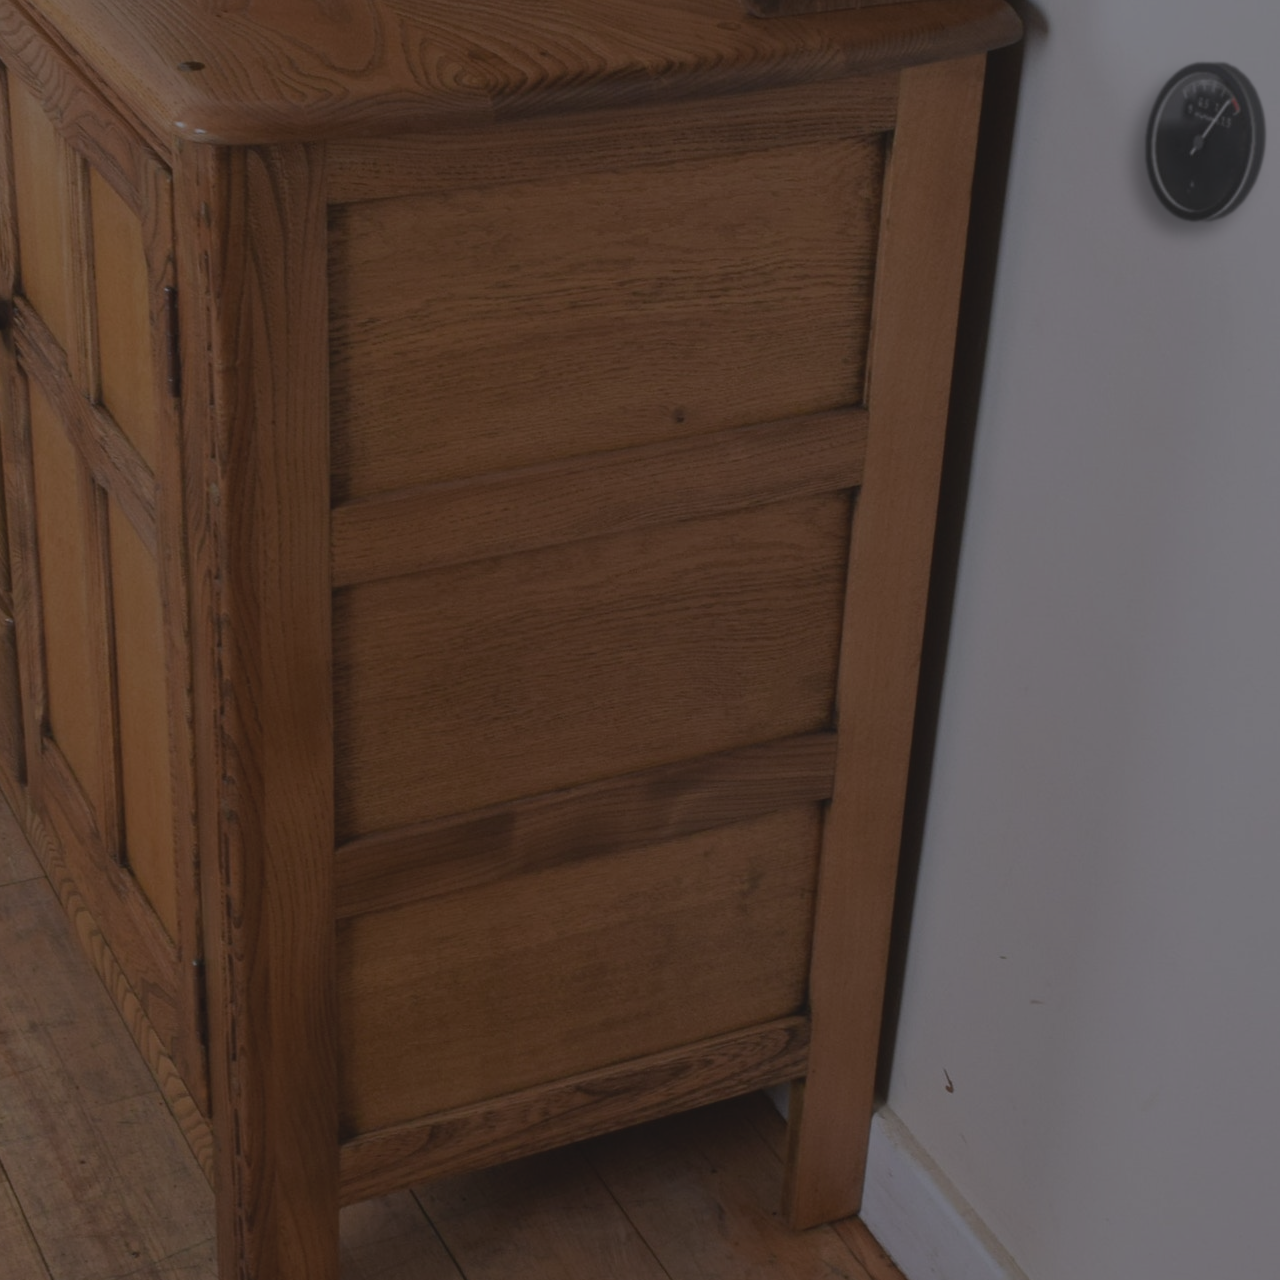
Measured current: 1.25 A
